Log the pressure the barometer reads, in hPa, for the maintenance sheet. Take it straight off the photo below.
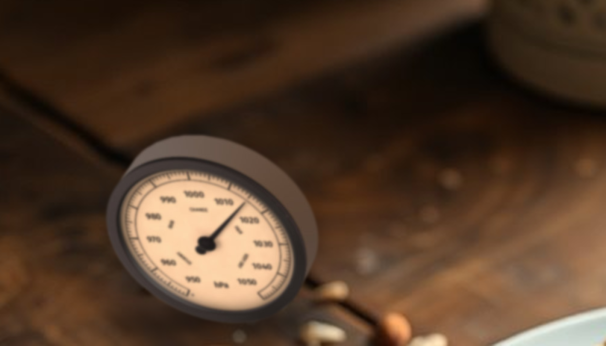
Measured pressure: 1015 hPa
